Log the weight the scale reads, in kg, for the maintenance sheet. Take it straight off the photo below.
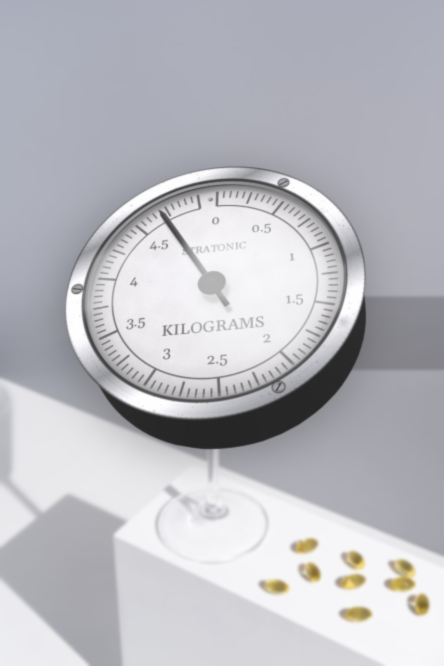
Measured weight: 4.7 kg
